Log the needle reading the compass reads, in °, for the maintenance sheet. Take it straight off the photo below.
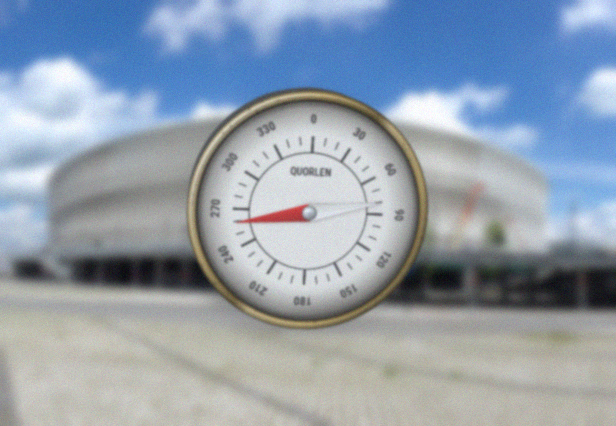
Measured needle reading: 260 °
